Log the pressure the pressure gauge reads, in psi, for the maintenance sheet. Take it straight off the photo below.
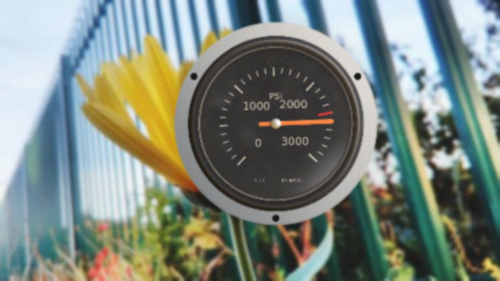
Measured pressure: 2500 psi
